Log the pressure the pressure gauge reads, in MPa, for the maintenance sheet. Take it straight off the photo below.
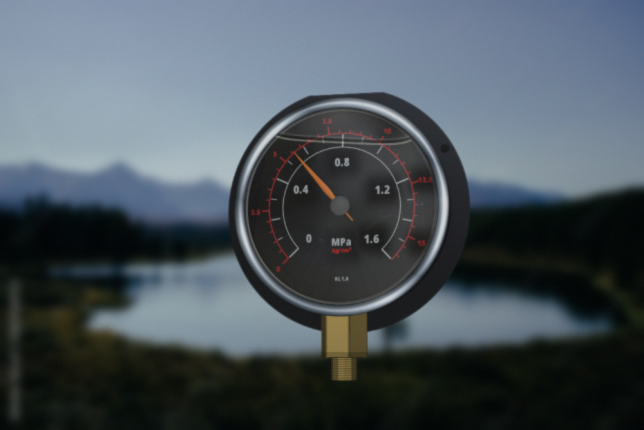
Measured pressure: 0.55 MPa
